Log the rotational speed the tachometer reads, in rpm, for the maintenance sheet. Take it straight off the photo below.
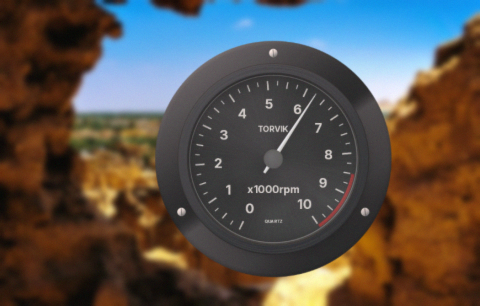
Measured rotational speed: 6250 rpm
